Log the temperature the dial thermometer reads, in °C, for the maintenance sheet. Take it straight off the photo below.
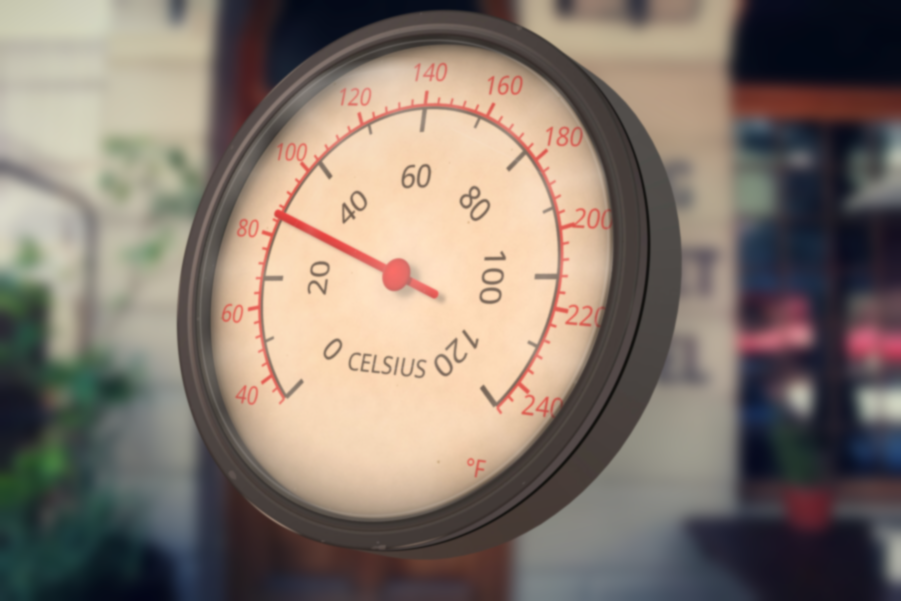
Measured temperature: 30 °C
